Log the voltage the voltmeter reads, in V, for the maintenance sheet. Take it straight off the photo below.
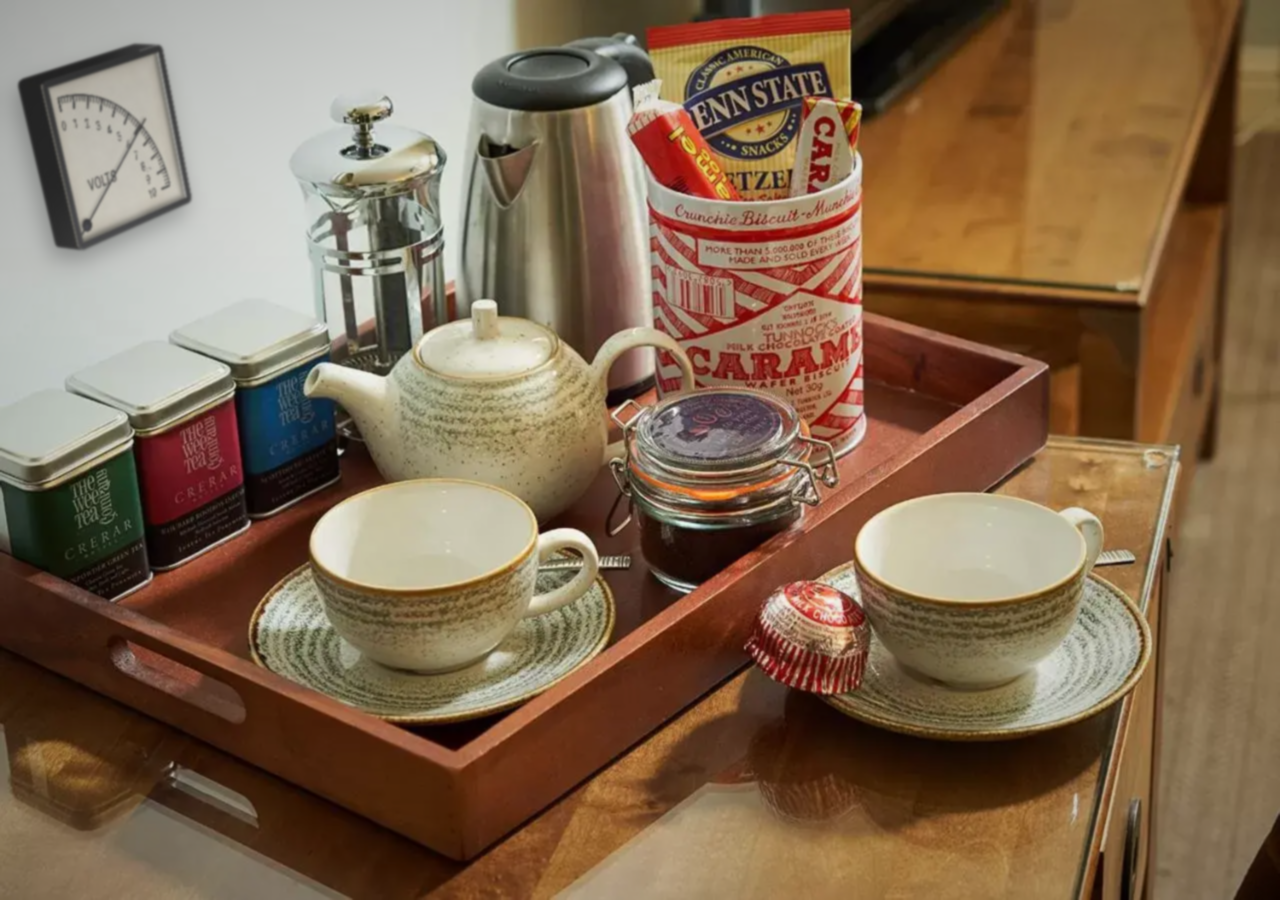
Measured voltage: 6 V
